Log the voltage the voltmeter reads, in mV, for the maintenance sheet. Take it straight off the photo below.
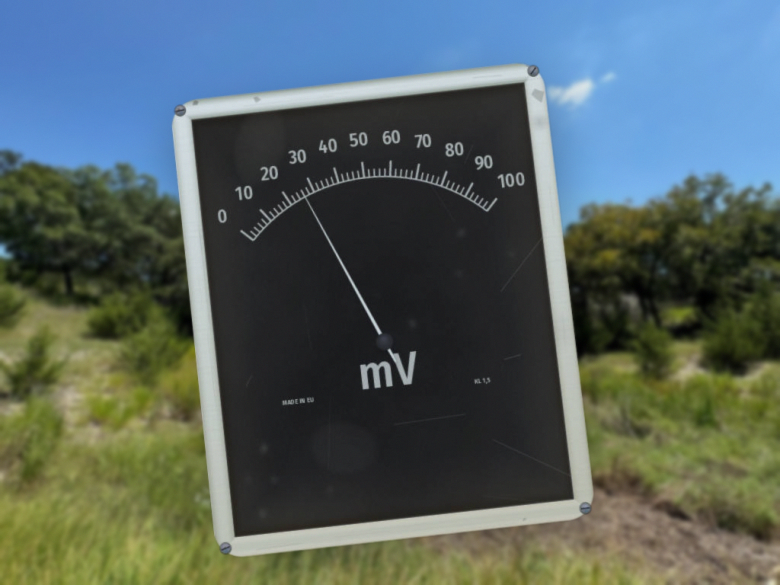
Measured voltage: 26 mV
